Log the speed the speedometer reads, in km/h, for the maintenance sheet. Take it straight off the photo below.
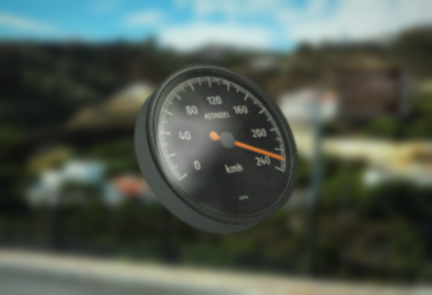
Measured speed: 230 km/h
